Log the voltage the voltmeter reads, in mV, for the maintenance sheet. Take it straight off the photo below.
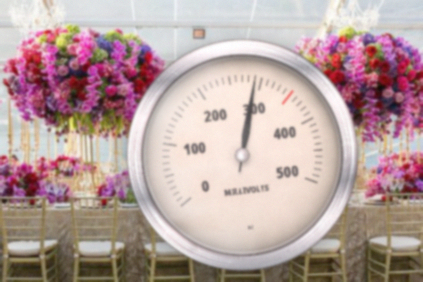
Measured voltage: 290 mV
